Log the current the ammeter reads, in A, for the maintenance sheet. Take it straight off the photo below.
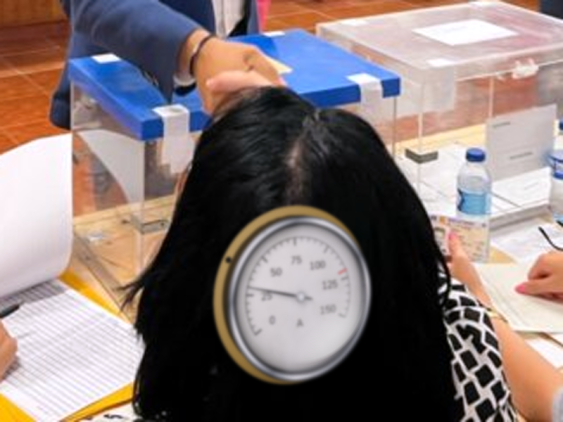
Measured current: 30 A
